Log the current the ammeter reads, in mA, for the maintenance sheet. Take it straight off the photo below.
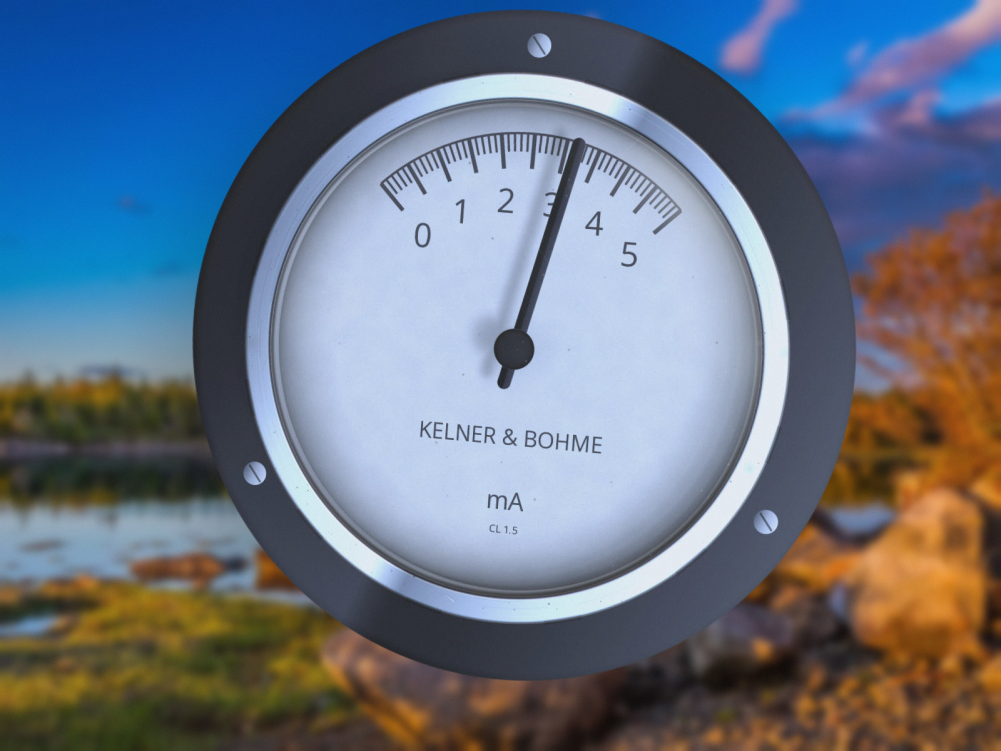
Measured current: 3.2 mA
